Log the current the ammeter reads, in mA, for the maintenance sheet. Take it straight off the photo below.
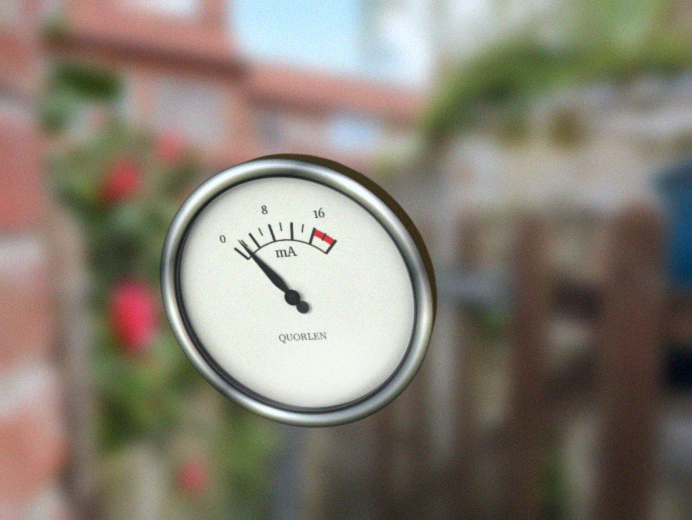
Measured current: 2 mA
